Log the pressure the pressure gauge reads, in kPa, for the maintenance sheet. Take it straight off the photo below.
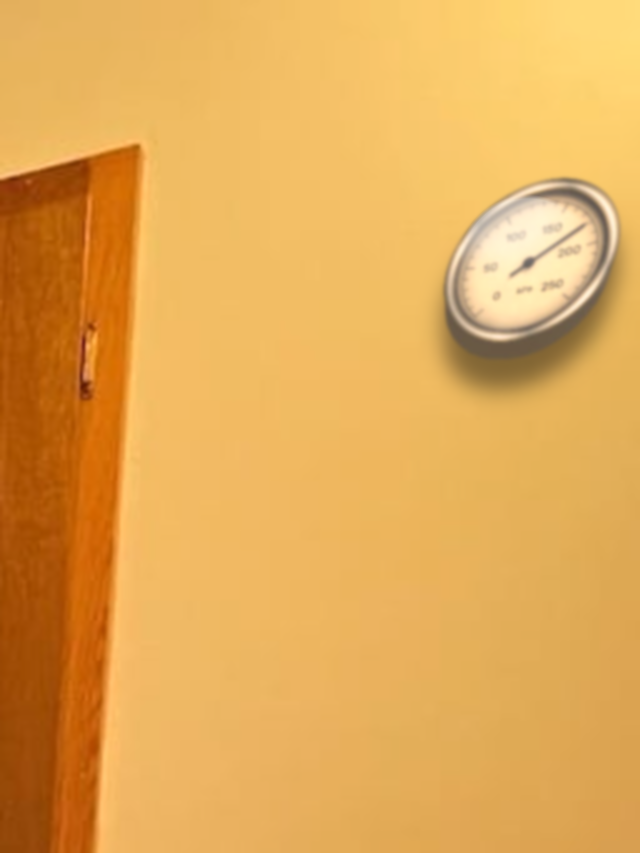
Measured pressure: 180 kPa
